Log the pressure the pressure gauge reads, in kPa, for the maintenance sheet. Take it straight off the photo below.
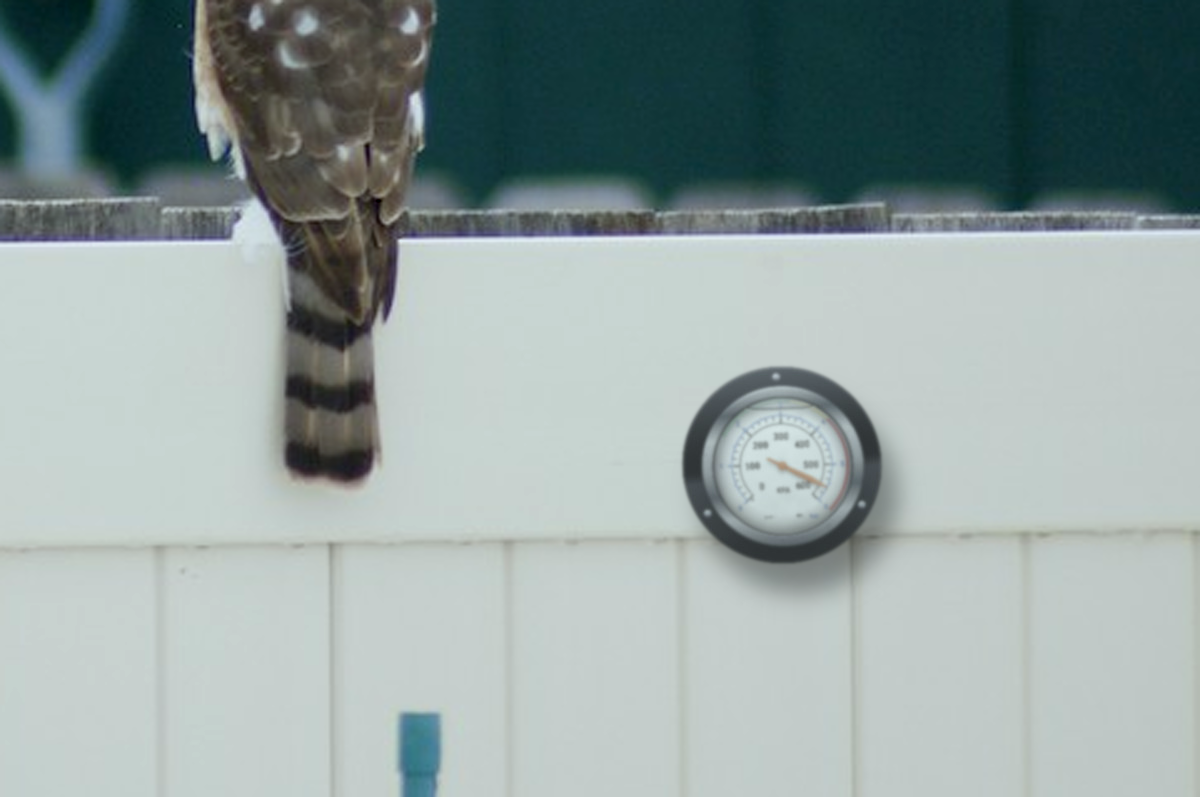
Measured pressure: 560 kPa
